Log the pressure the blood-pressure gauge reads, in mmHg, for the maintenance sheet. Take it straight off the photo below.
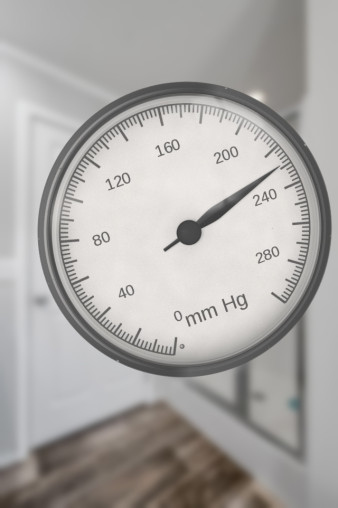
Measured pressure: 228 mmHg
